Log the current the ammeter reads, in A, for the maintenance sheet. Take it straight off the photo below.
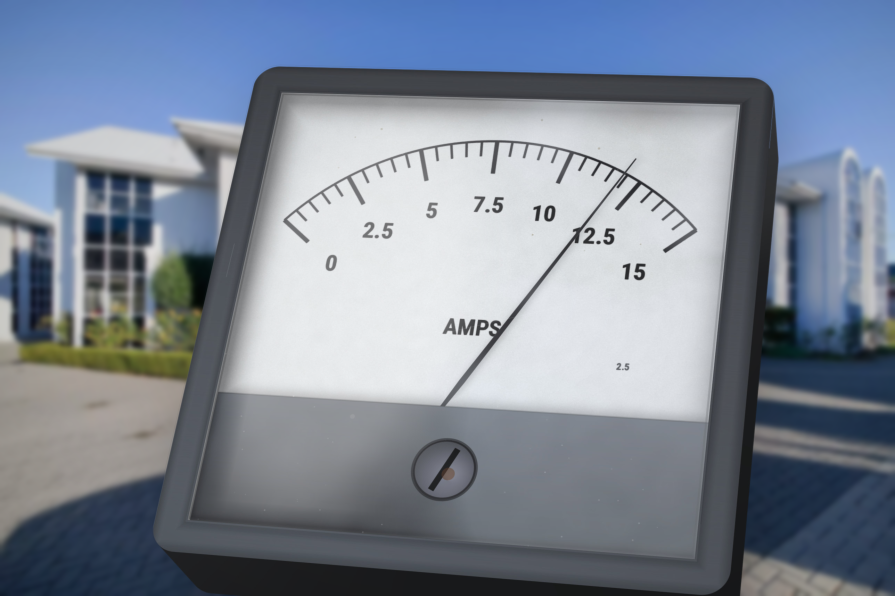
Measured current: 12 A
